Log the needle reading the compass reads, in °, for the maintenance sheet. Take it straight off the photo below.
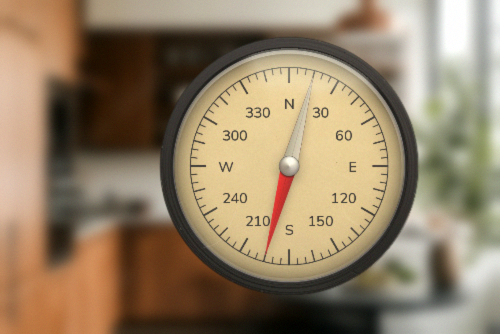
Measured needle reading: 195 °
